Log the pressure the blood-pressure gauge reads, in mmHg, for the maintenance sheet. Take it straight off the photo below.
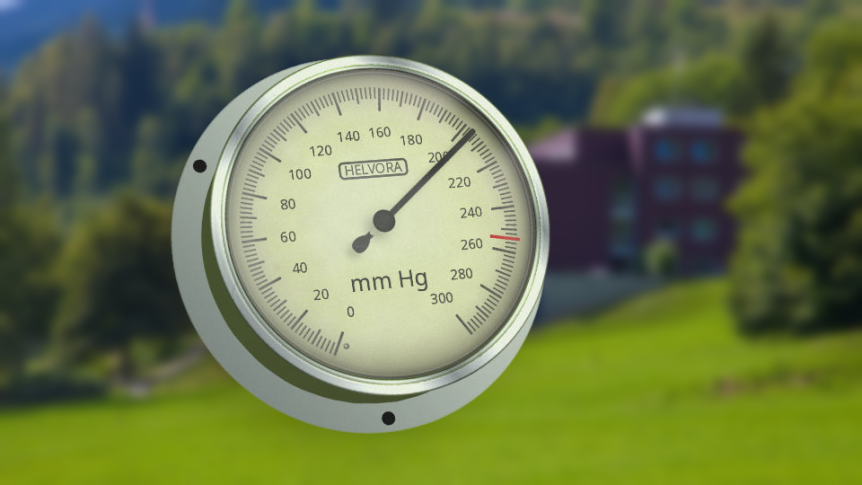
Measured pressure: 204 mmHg
